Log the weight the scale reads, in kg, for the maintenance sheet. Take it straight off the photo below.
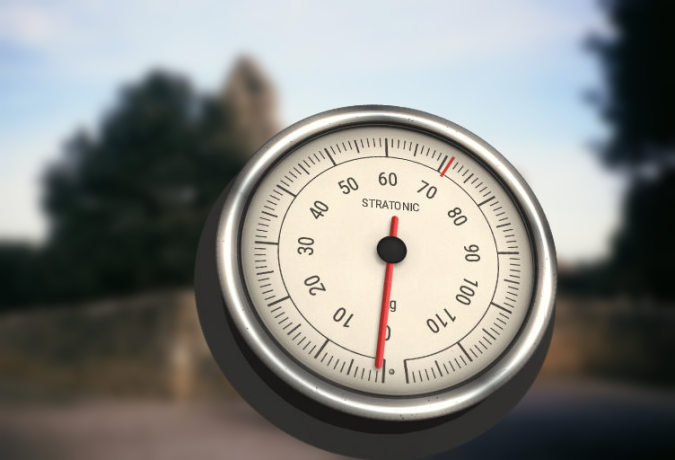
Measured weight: 1 kg
